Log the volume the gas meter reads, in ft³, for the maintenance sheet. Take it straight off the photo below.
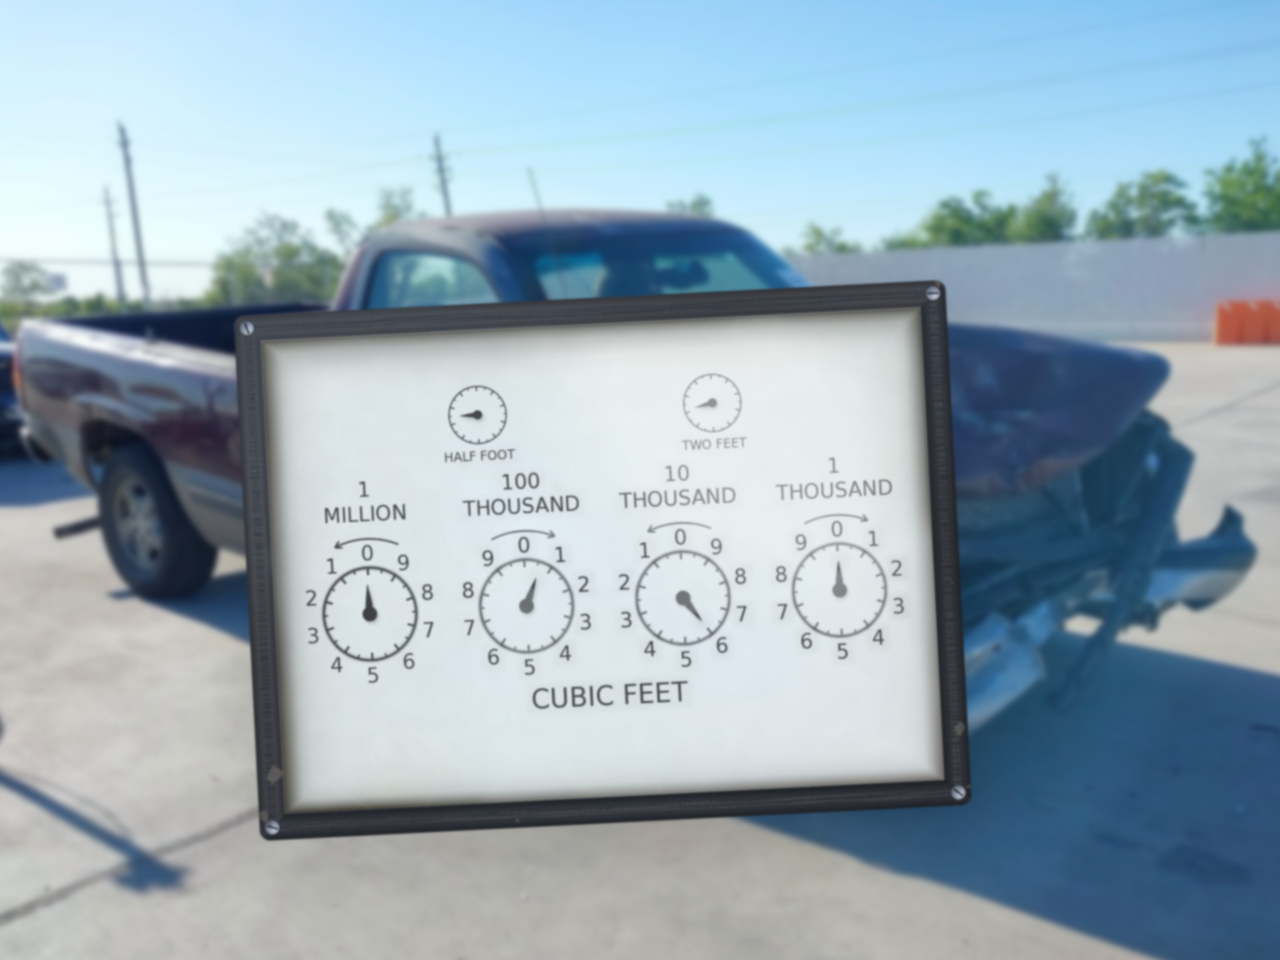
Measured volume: 6000 ft³
